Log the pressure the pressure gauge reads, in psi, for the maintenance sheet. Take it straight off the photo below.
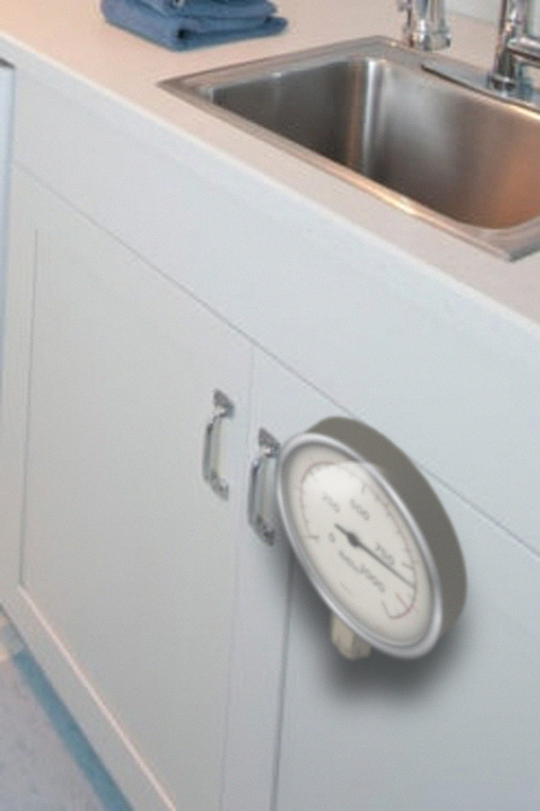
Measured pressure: 800 psi
